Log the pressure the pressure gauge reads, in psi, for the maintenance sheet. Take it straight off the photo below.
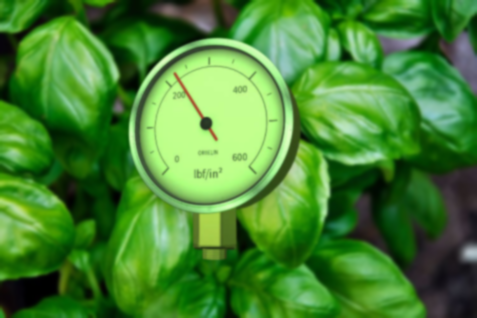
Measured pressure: 225 psi
